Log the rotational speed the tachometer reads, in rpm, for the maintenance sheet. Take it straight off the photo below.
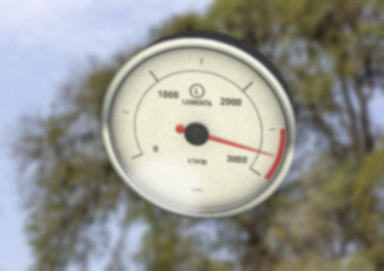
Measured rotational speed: 2750 rpm
